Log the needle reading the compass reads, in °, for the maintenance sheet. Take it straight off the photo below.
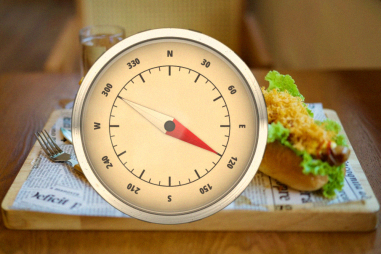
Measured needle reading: 120 °
